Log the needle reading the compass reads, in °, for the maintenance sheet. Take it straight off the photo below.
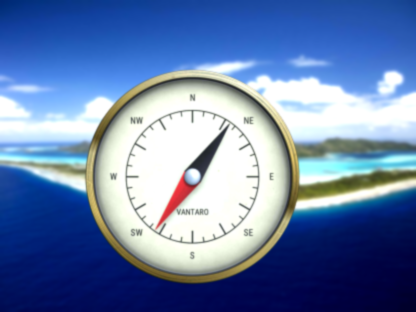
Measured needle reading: 215 °
